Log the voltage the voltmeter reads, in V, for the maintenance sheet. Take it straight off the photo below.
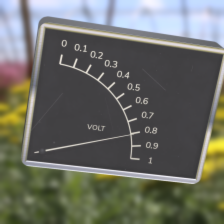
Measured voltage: 0.8 V
